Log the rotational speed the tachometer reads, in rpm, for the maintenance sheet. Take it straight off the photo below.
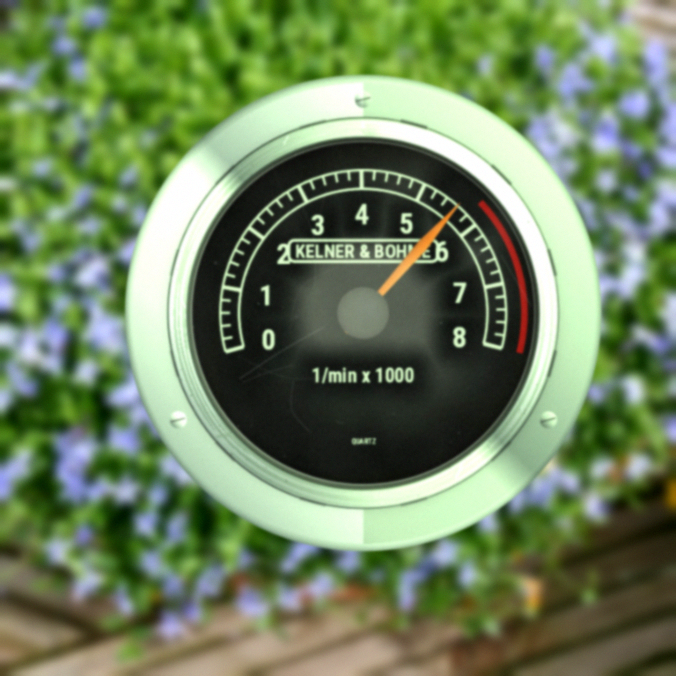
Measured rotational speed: 5600 rpm
